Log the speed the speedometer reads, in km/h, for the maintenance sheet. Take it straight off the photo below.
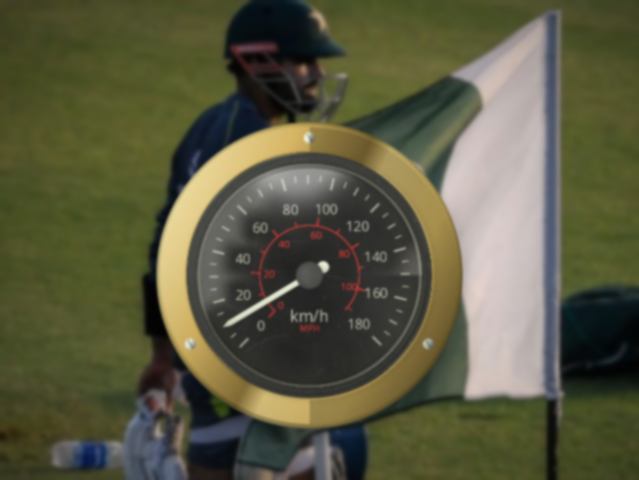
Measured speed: 10 km/h
